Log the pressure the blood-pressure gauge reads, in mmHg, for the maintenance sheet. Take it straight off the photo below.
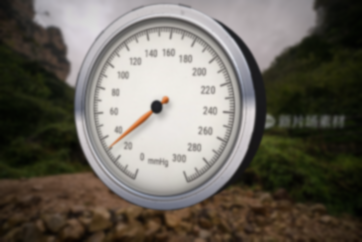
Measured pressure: 30 mmHg
